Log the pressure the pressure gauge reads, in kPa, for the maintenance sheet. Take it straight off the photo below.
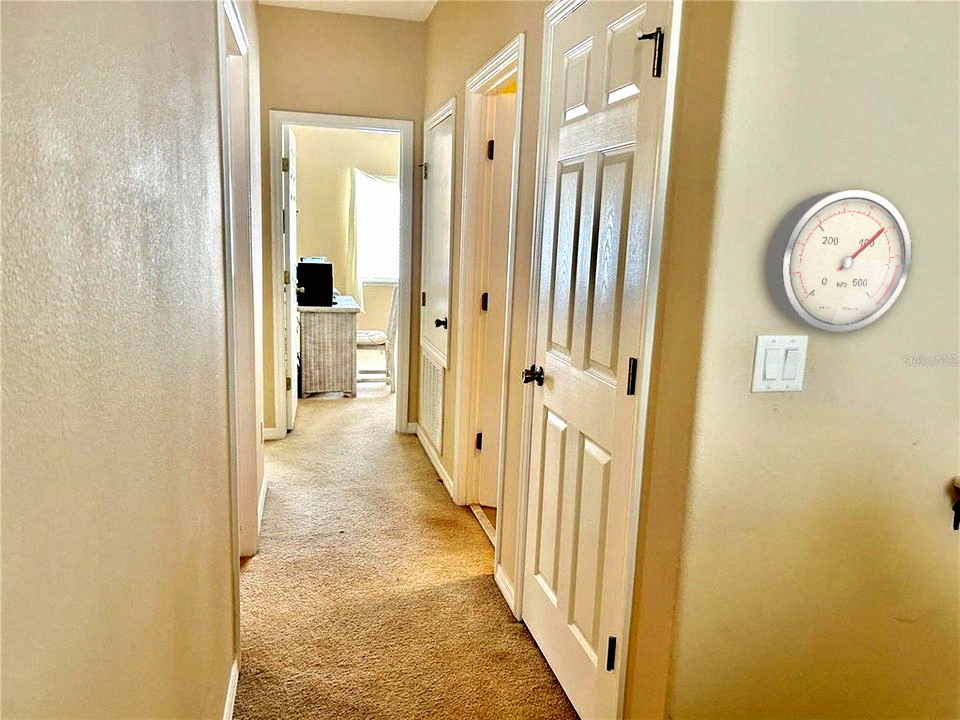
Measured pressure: 400 kPa
